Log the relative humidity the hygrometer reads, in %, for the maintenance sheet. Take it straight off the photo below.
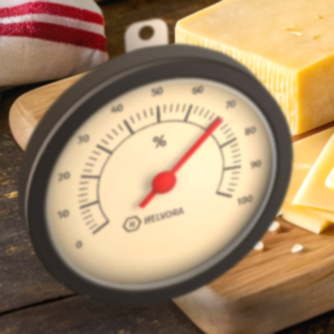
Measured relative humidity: 70 %
